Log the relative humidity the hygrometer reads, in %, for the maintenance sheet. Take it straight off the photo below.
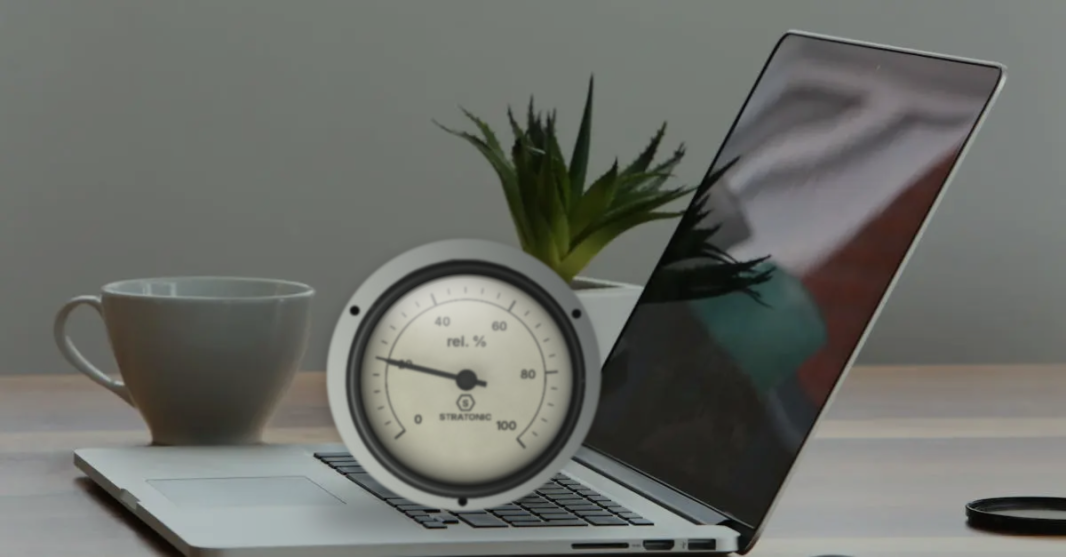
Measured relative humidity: 20 %
